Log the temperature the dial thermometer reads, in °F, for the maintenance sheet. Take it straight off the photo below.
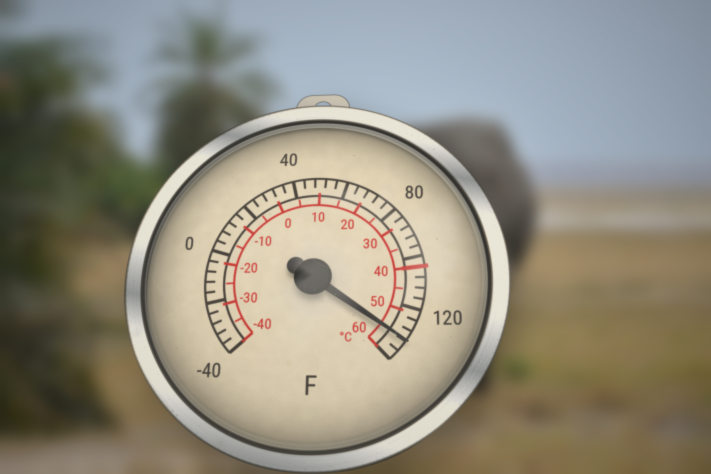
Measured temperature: 132 °F
